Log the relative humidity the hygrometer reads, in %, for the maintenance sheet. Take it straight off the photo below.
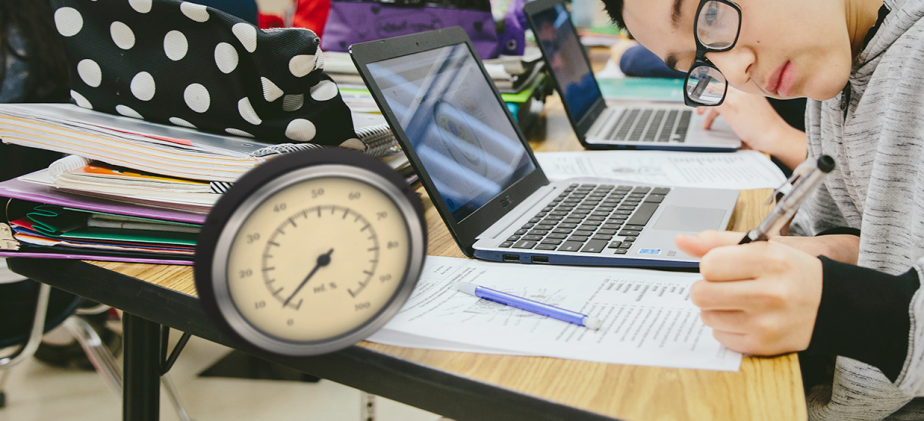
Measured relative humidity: 5 %
